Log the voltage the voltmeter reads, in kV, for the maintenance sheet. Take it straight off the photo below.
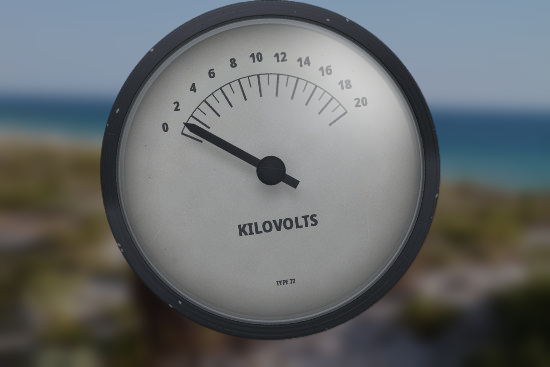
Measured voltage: 1 kV
